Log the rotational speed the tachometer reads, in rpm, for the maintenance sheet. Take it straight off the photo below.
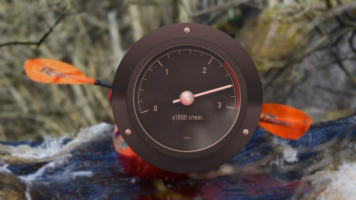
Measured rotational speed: 2600 rpm
